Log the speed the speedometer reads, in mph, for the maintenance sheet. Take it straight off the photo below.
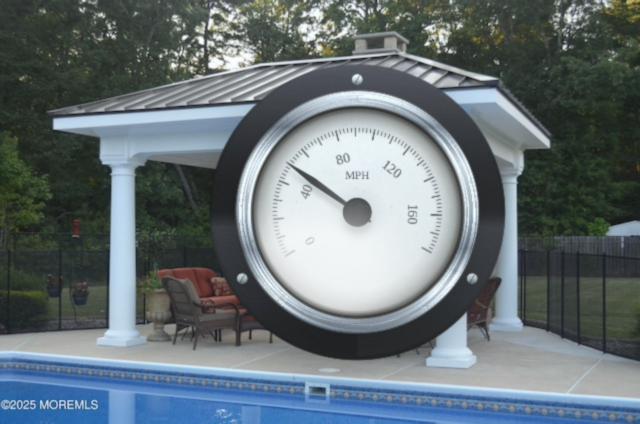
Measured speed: 50 mph
